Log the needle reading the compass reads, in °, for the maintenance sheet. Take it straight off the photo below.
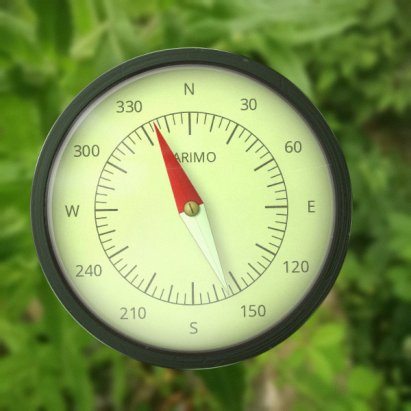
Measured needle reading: 337.5 °
